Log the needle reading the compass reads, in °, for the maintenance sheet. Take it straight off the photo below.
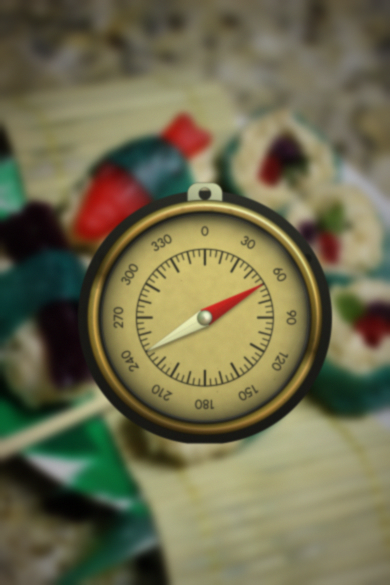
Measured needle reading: 60 °
